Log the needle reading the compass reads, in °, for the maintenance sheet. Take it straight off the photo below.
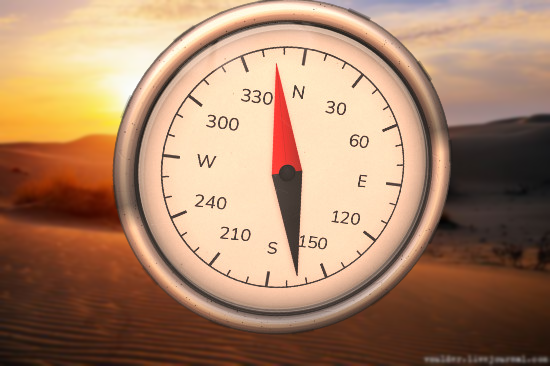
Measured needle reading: 345 °
